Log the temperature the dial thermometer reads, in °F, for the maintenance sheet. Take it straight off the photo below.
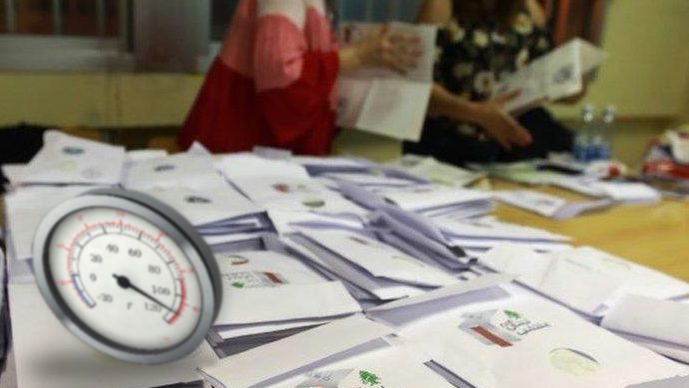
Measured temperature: 110 °F
